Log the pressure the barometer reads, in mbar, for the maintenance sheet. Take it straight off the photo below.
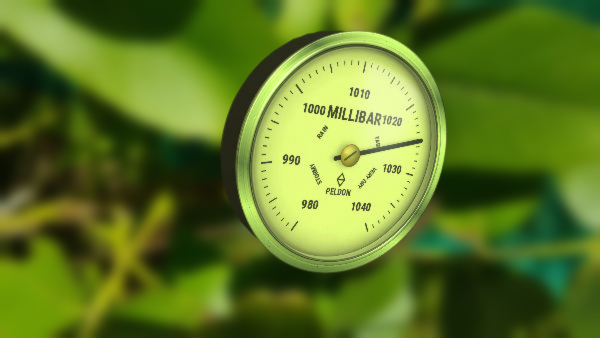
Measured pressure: 1025 mbar
